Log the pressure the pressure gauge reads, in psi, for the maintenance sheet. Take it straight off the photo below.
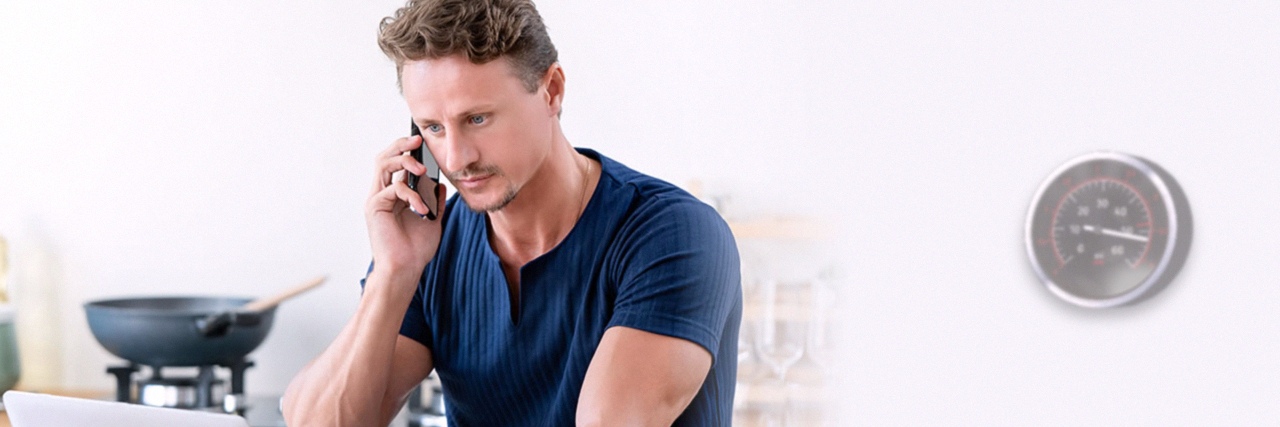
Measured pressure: 52 psi
